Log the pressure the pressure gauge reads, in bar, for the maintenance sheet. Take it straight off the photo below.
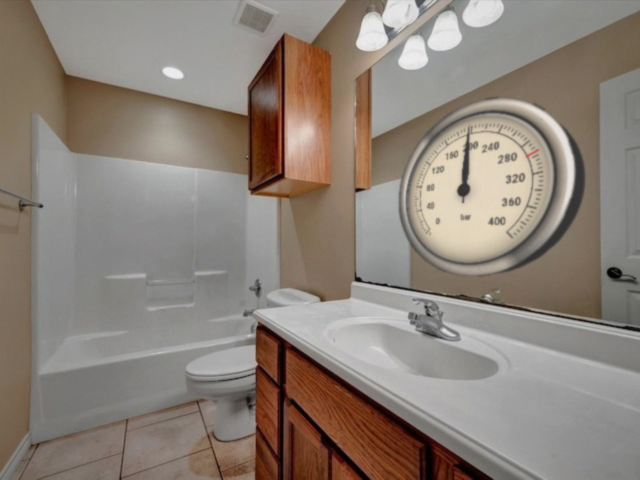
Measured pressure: 200 bar
